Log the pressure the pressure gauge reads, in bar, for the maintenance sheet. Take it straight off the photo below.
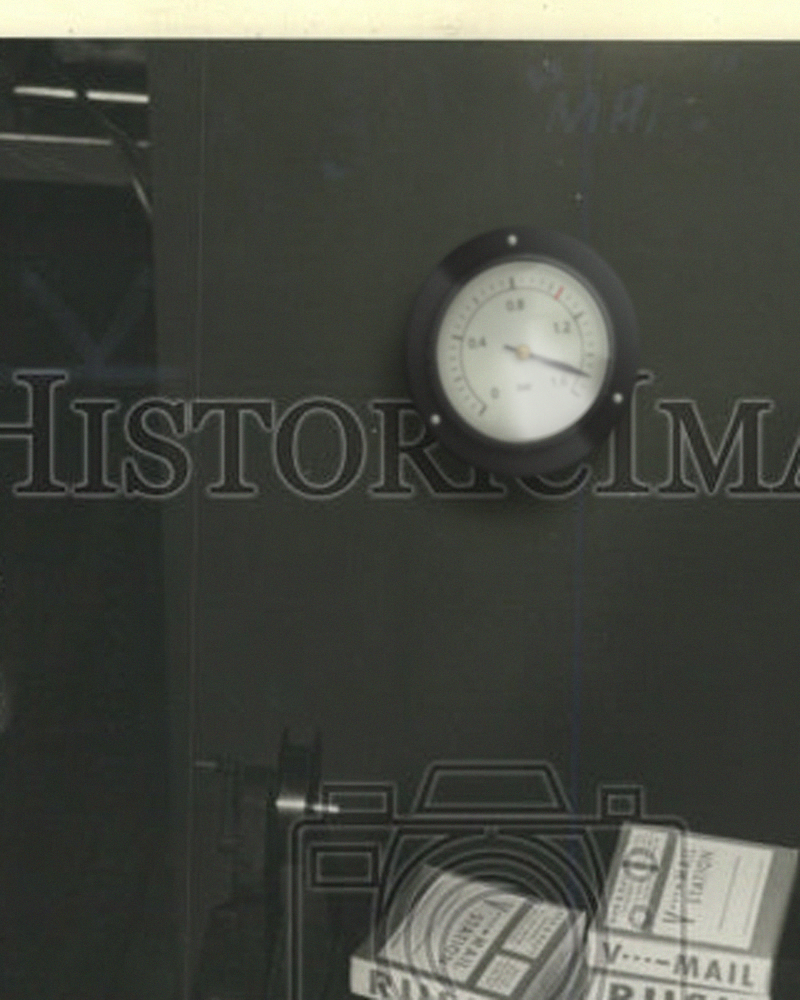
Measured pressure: 1.5 bar
